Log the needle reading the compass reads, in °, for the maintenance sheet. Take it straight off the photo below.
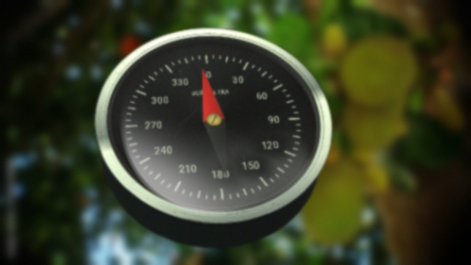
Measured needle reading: 355 °
